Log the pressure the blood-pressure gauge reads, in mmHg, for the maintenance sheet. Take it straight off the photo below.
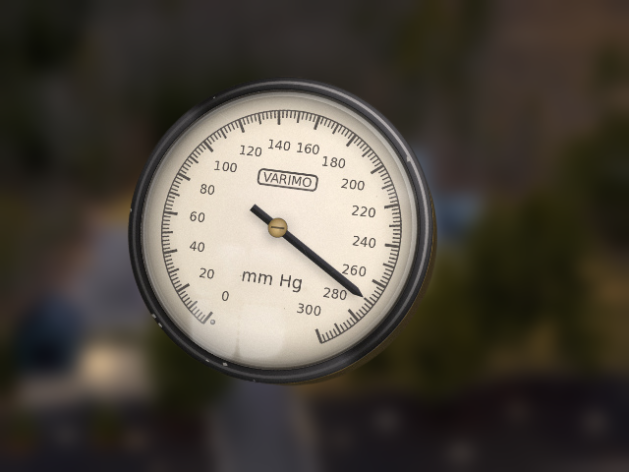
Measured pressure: 270 mmHg
